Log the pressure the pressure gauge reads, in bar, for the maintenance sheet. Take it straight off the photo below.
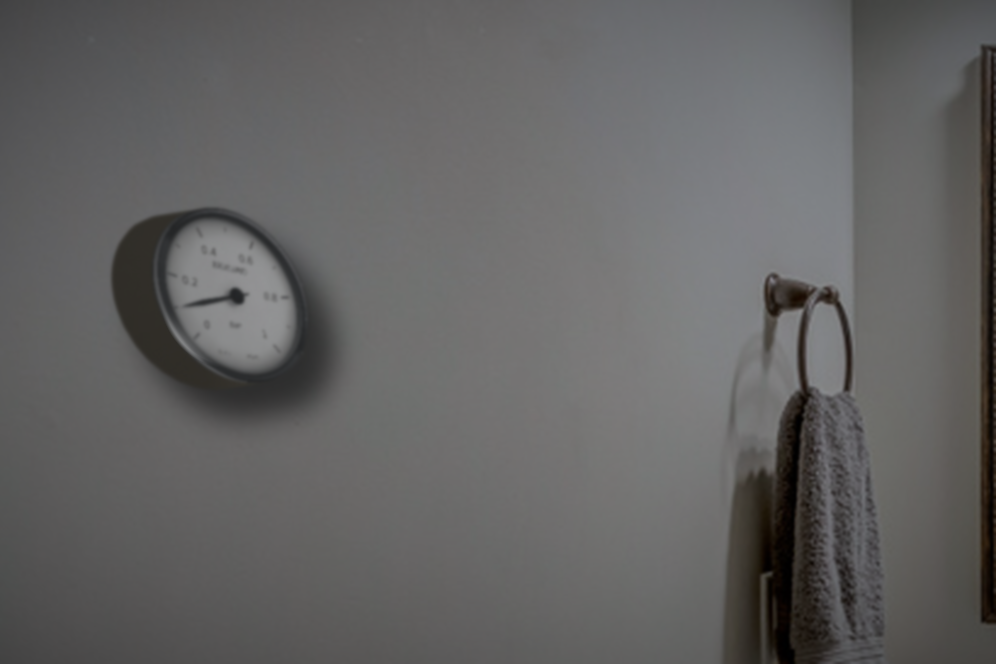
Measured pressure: 0.1 bar
